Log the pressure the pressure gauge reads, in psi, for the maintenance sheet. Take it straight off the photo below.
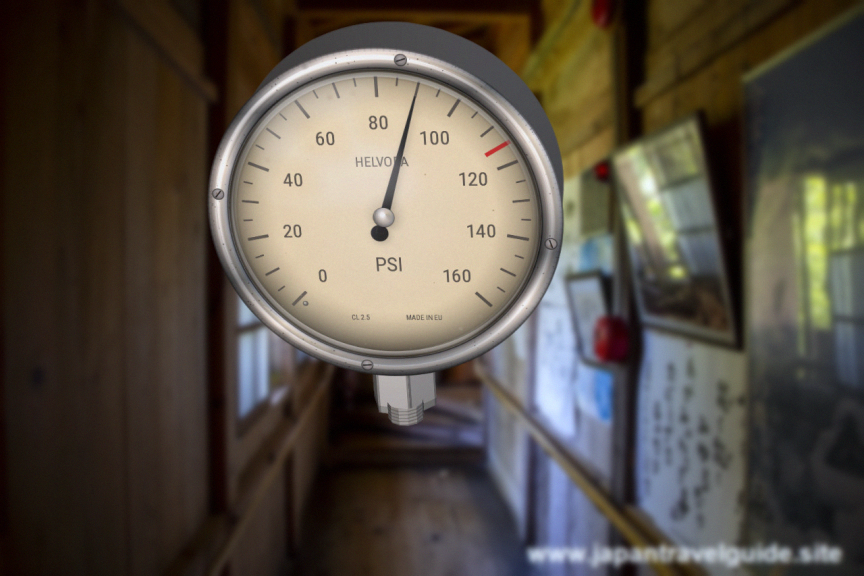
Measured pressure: 90 psi
